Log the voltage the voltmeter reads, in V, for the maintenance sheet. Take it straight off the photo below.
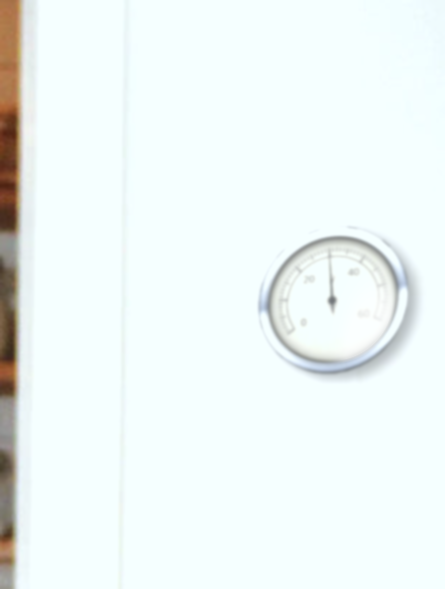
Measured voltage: 30 V
